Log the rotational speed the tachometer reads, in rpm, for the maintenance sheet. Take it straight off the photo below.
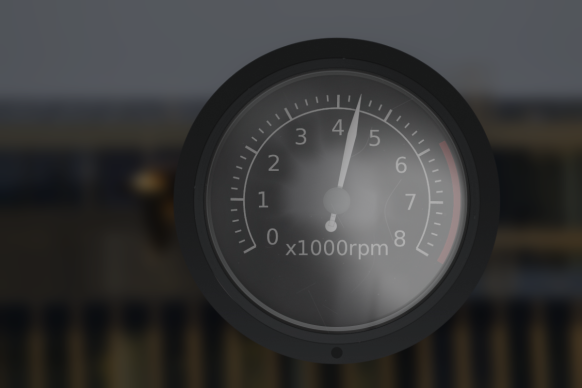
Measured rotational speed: 4400 rpm
